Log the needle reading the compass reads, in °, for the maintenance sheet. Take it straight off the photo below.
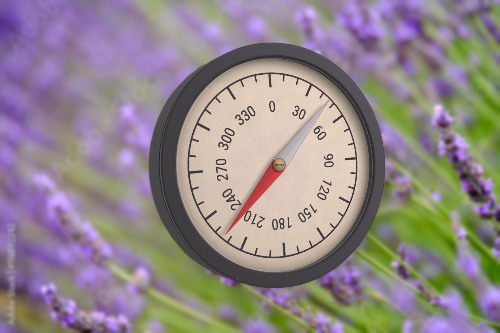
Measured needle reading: 225 °
